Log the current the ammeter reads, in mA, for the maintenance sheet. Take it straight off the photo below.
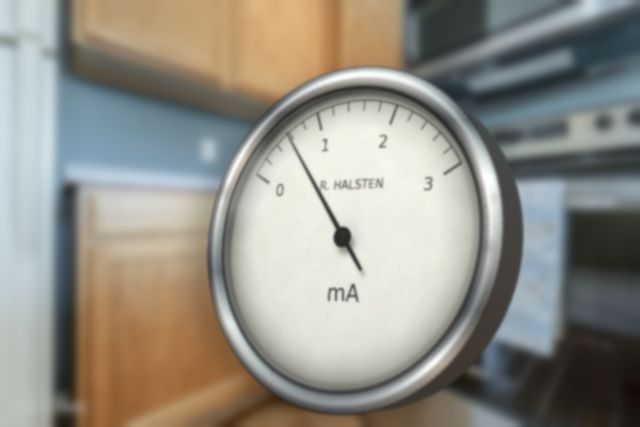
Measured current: 0.6 mA
